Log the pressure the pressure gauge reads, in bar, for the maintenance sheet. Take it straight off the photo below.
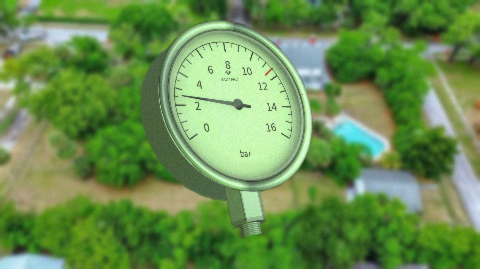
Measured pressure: 2.5 bar
